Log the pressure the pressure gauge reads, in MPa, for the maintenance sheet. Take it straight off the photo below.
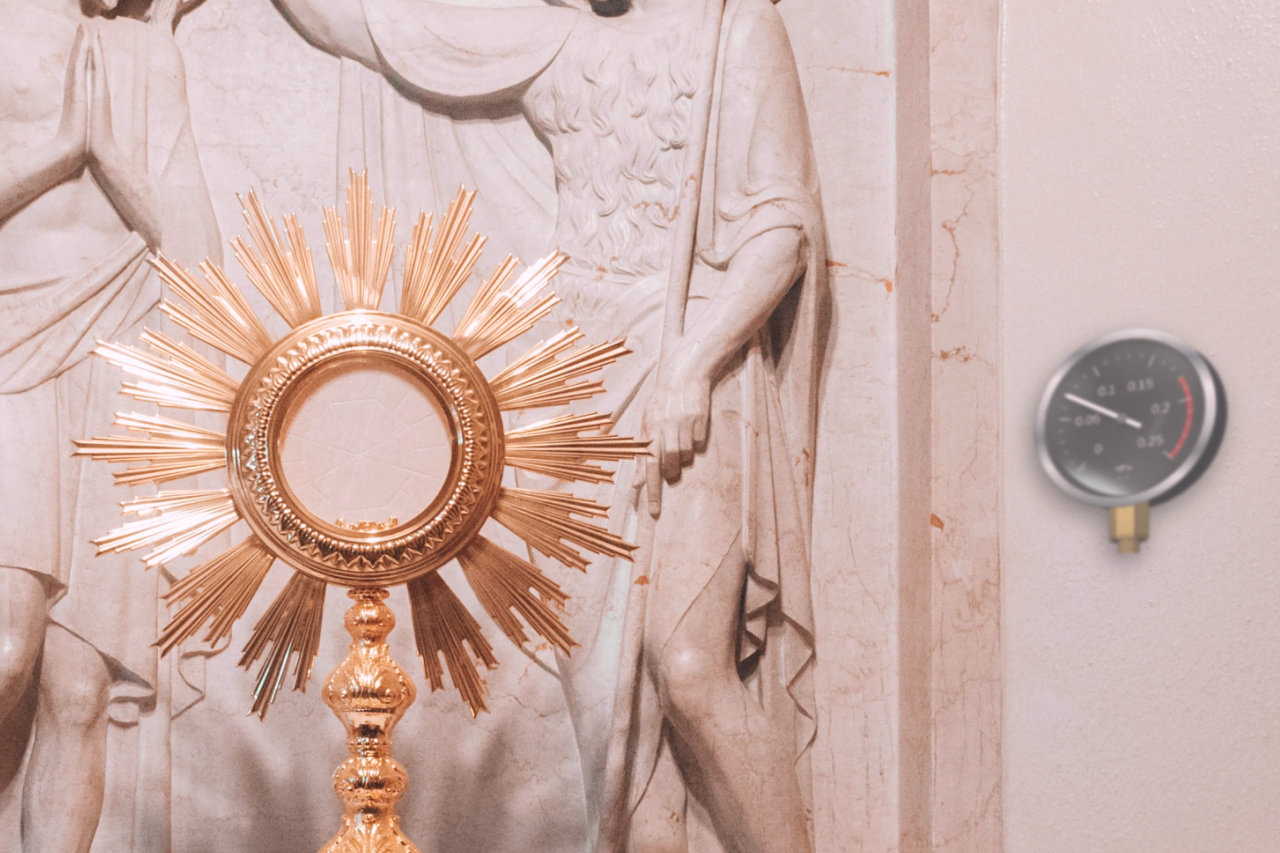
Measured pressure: 0.07 MPa
